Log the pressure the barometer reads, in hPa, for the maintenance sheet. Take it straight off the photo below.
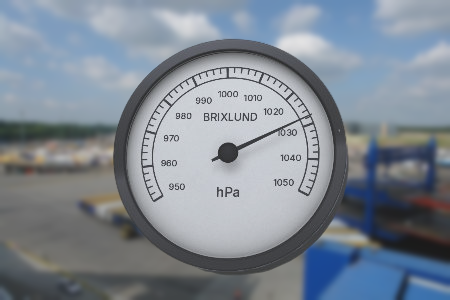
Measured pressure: 1028 hPa
